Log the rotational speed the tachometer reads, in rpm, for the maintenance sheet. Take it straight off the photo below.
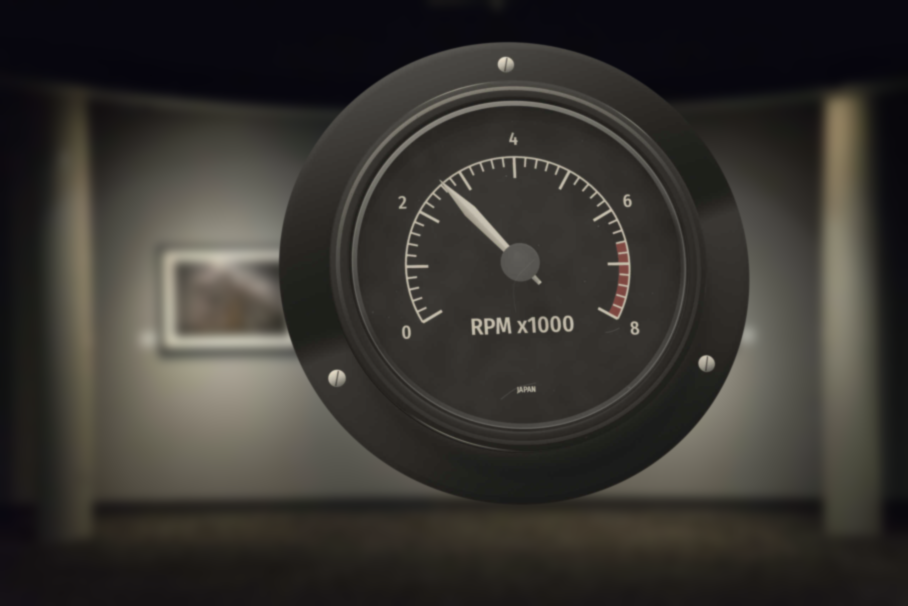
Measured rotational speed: 2600 rpm
